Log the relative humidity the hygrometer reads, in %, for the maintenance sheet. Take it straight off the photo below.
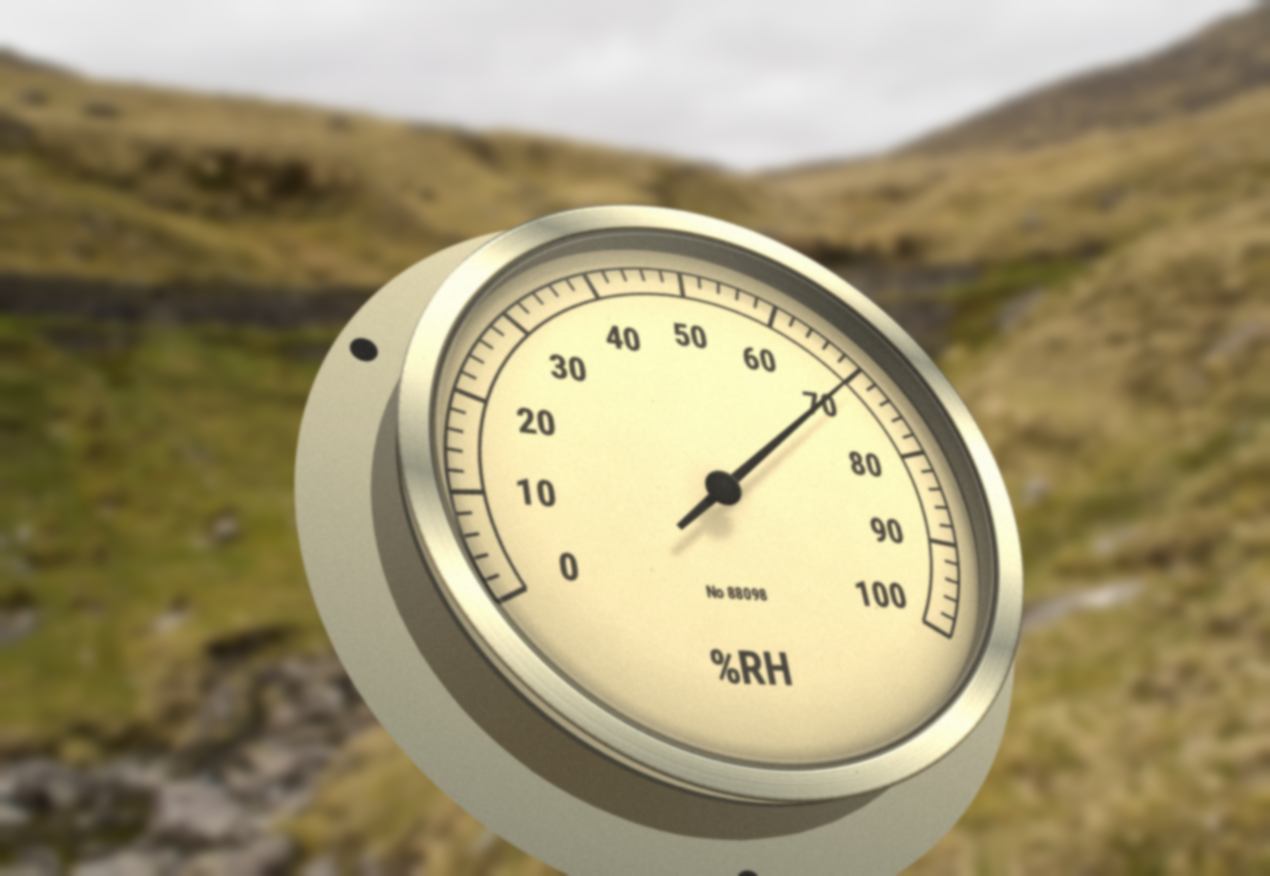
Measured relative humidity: 70 %
